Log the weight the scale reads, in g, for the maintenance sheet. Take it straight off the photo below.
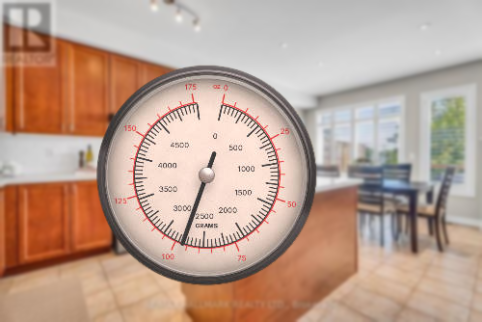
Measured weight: 2750 g
